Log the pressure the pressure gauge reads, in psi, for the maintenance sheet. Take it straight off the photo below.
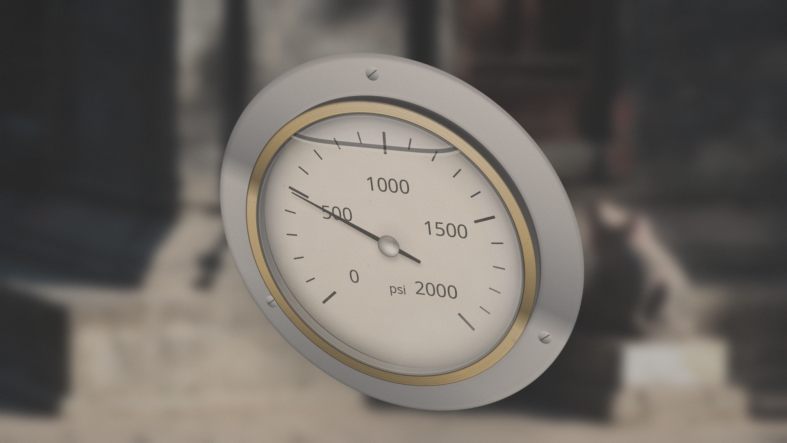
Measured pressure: 500 psi
